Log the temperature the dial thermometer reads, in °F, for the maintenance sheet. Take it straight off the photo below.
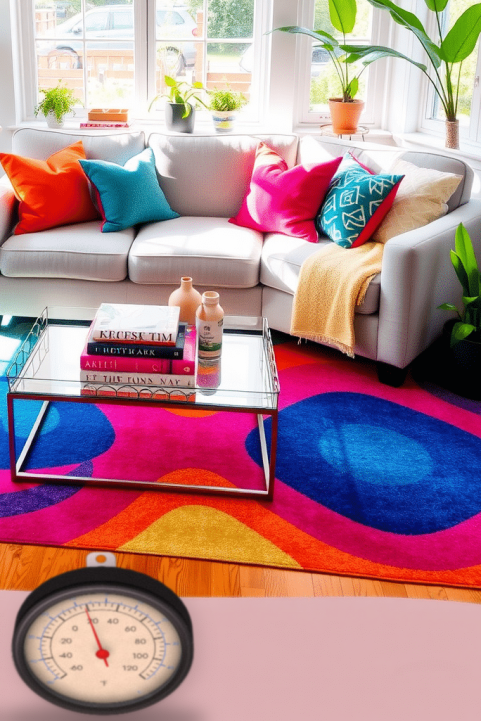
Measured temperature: 20 °F
